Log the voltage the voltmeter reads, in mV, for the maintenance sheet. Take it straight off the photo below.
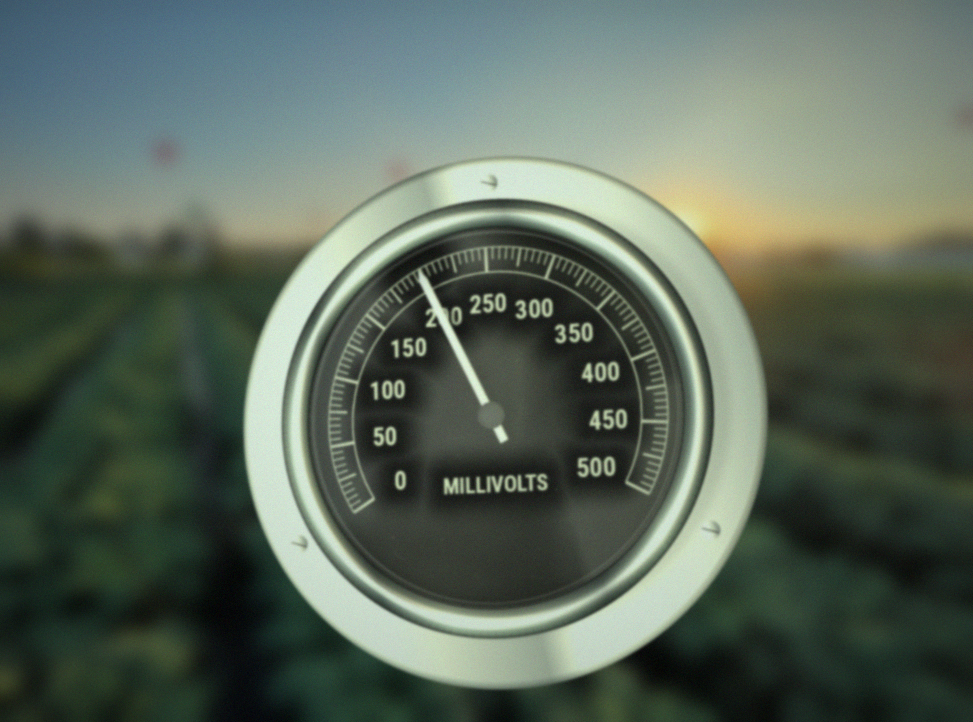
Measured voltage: 200 mV
